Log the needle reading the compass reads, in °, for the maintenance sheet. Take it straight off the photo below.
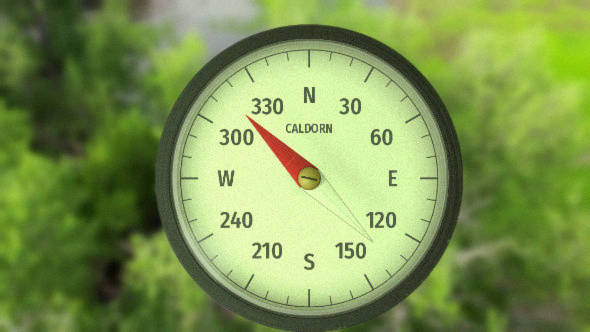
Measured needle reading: 315 °
